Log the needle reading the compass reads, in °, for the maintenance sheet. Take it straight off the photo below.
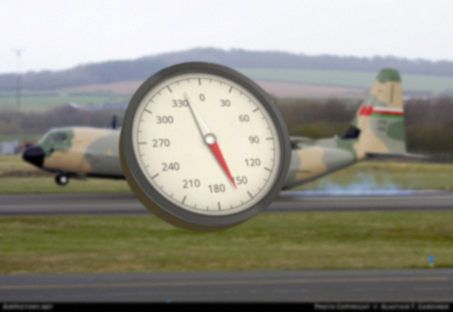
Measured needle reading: 160 °
